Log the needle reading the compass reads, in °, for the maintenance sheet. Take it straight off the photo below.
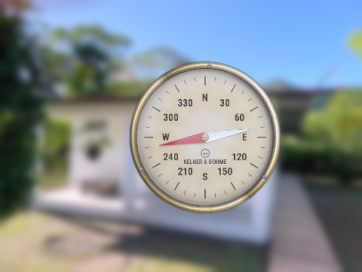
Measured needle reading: 260 °
